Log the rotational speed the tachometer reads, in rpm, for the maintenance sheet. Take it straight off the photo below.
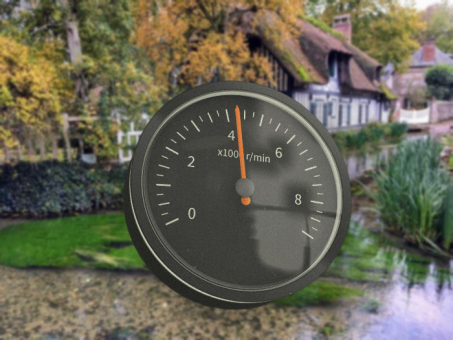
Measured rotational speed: 4250 rpm
